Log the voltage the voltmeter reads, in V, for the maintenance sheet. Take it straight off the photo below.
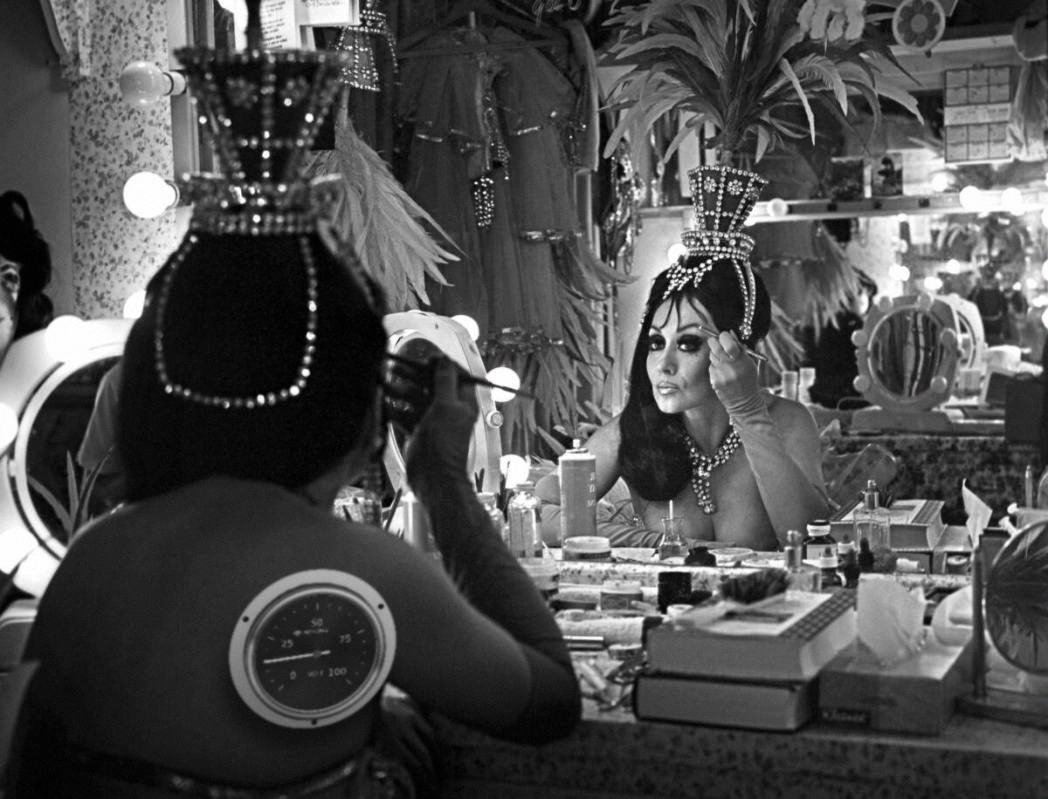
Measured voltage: 15 V
